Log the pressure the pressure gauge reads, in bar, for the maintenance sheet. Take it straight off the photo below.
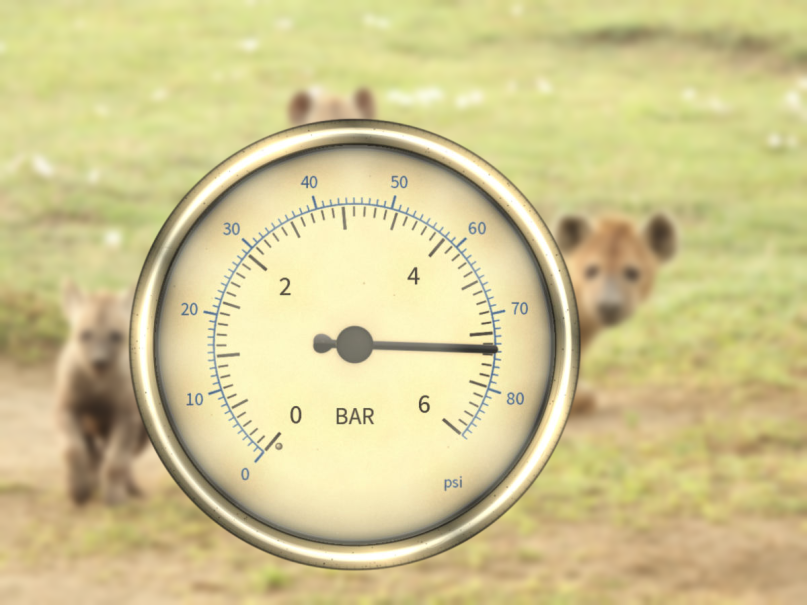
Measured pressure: 5.15 bar
